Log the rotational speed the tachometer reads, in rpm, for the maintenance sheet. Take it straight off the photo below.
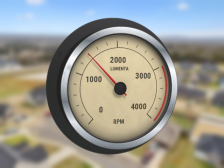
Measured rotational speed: 1400 rpm
